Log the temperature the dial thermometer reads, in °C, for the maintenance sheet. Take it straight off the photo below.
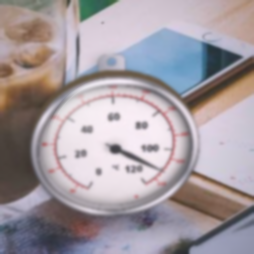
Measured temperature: 110 °C
